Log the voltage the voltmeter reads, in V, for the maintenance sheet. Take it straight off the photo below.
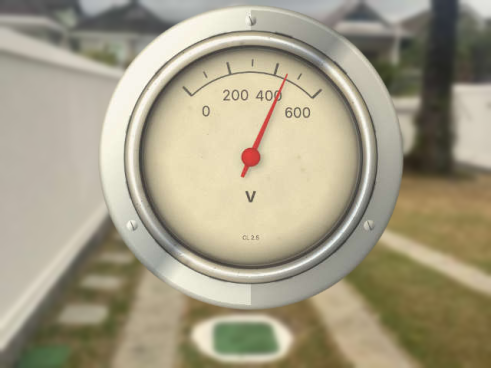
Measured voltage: 450 V
